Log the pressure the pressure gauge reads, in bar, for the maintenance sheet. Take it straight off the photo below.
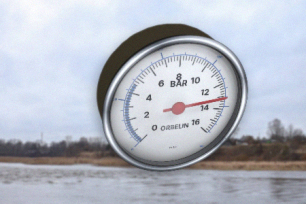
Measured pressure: 13 bar
